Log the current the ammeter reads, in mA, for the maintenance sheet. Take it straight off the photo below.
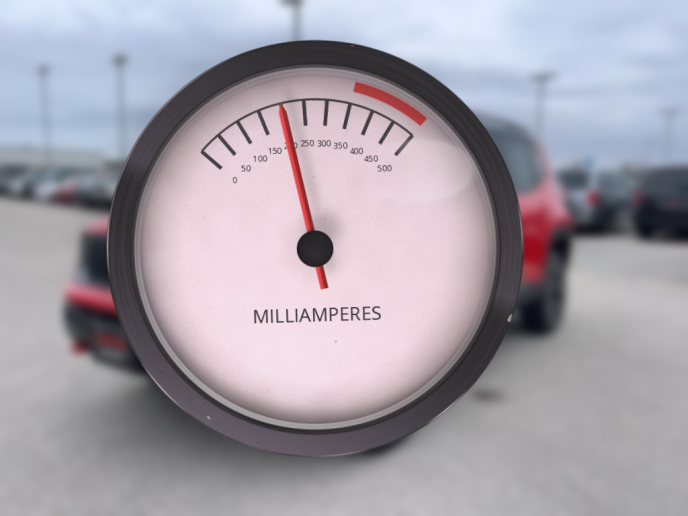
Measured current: 200 mA
